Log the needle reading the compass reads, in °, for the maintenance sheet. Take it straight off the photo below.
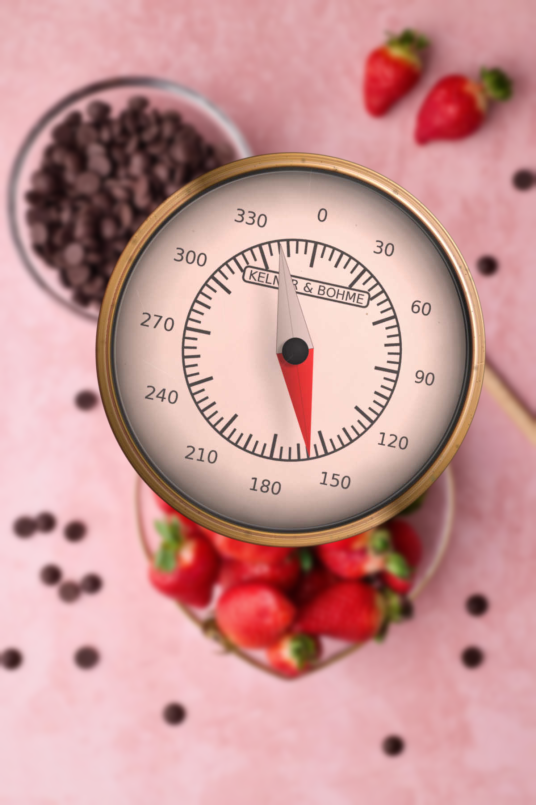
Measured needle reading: 160 °
